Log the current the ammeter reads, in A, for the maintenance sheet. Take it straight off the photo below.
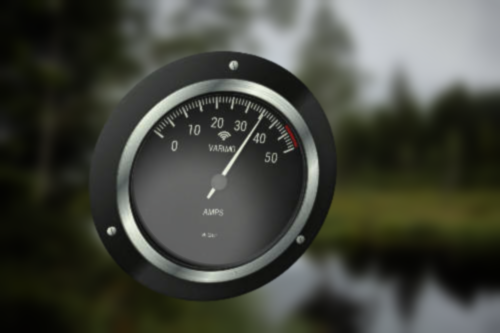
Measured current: 35 A
